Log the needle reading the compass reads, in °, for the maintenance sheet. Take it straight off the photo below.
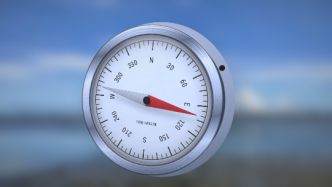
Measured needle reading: 100 °
